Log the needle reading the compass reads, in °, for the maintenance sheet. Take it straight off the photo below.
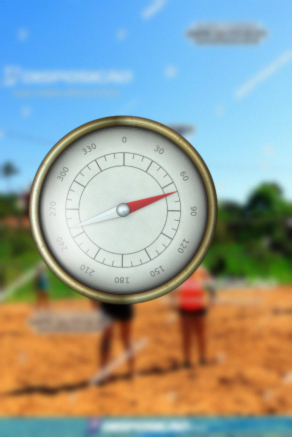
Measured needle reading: 70 °
